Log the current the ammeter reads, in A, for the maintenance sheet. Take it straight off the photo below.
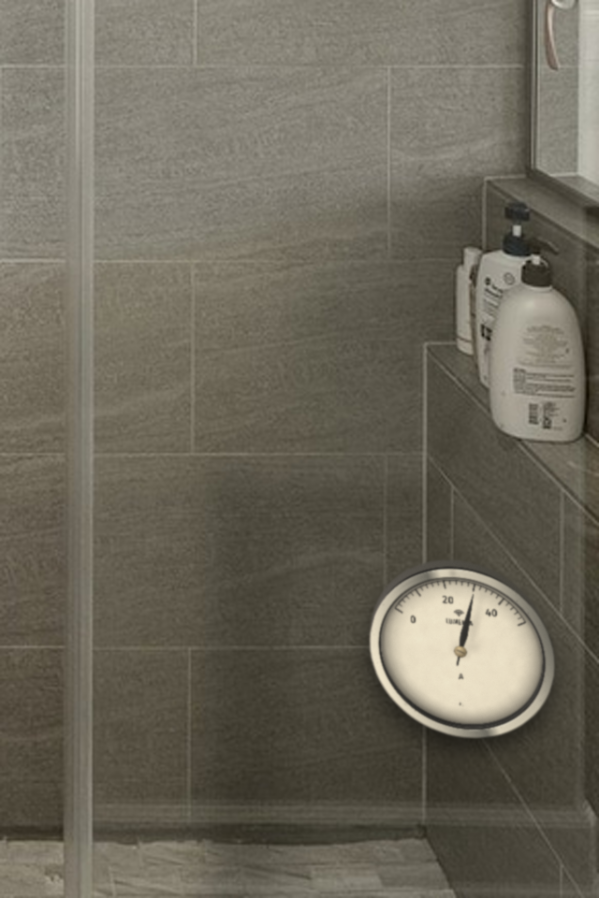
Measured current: 30 A
